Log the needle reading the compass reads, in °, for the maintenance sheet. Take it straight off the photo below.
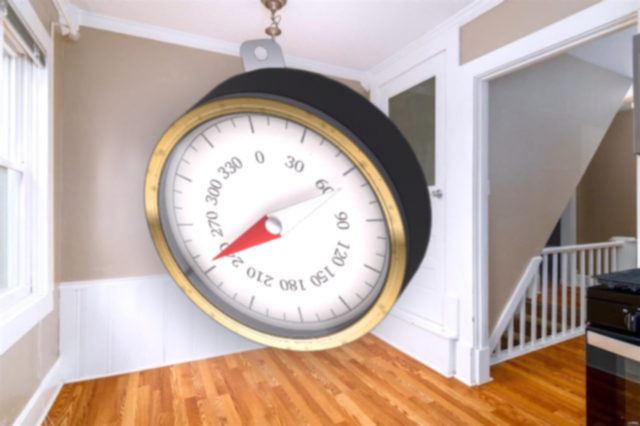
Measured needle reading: 245 °
